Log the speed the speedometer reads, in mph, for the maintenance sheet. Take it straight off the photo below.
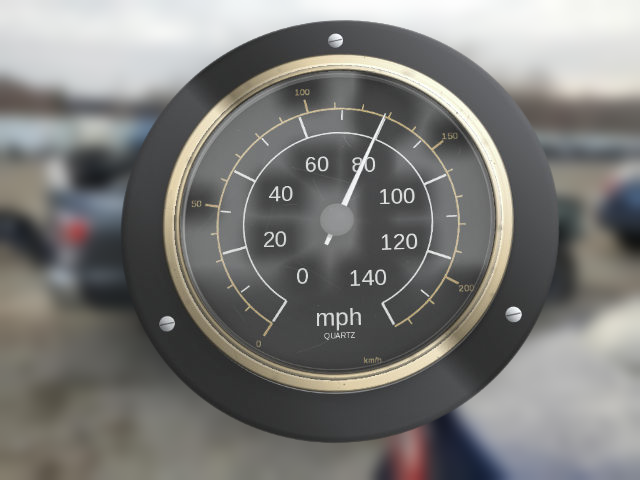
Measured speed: 80 mph
